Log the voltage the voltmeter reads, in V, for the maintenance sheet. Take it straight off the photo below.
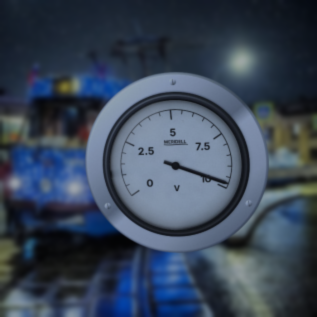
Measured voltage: 9.75 V
